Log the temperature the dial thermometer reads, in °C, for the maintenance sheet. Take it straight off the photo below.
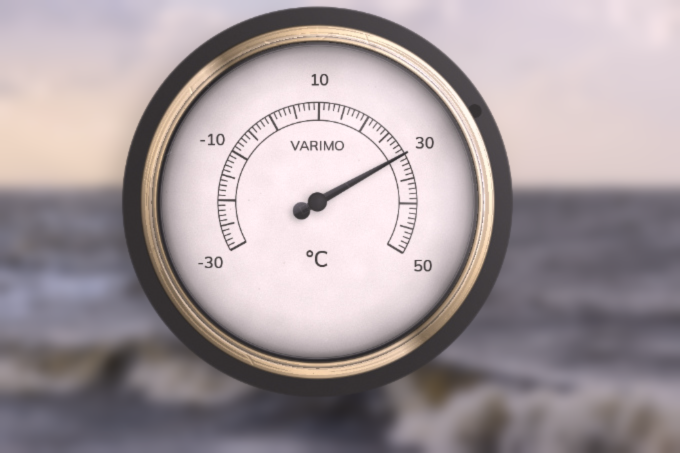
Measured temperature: 30 °C
